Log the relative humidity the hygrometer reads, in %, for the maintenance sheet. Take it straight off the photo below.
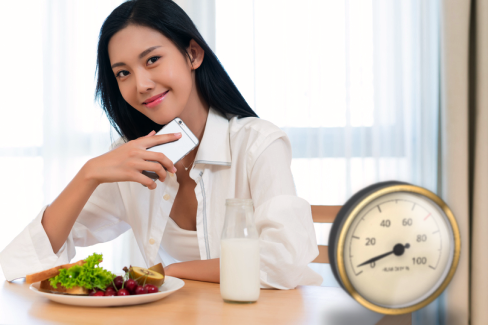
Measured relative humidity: 5 %
